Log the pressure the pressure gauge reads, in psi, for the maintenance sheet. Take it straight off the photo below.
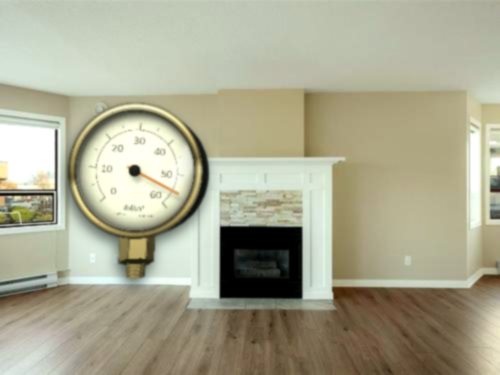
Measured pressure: 55 psi
